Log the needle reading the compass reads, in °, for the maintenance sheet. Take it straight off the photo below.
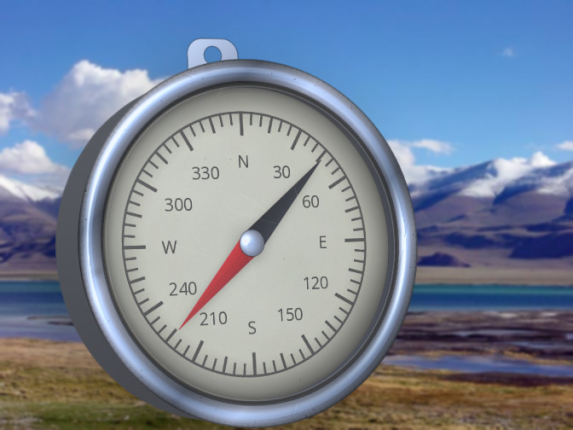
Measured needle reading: 225 °
